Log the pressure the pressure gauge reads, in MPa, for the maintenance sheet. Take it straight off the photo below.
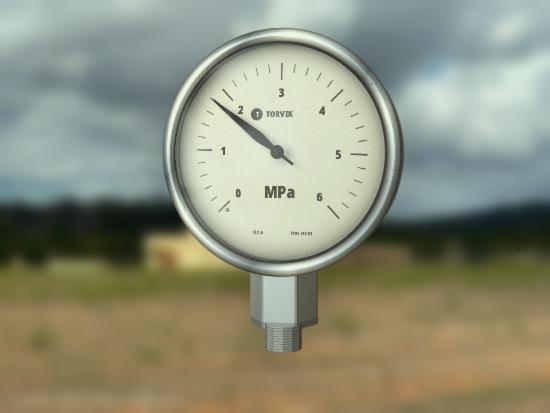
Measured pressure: 1.8 MPa
